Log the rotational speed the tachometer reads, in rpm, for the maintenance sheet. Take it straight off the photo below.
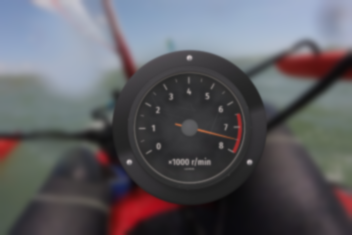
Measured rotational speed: 7500 rpm
